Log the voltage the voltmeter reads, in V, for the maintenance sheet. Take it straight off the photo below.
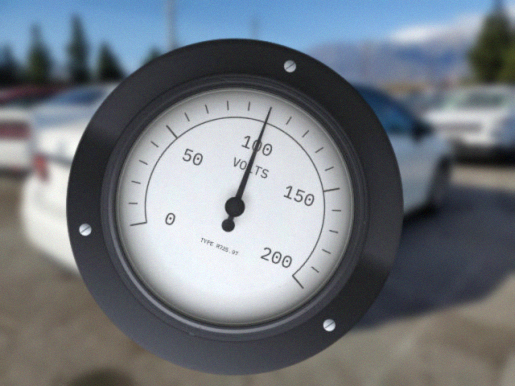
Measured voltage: 100 V
